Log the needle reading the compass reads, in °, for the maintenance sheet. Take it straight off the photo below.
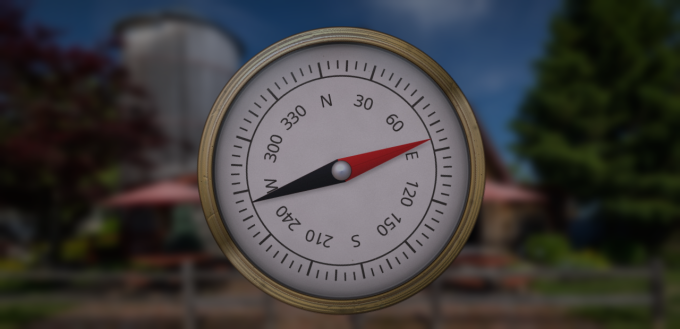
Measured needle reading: 82.5 °
